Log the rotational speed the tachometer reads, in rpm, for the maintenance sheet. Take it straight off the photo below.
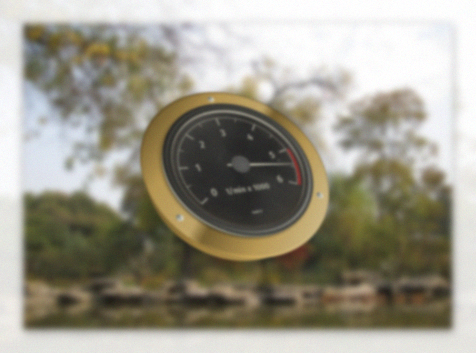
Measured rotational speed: 5500 rpm
